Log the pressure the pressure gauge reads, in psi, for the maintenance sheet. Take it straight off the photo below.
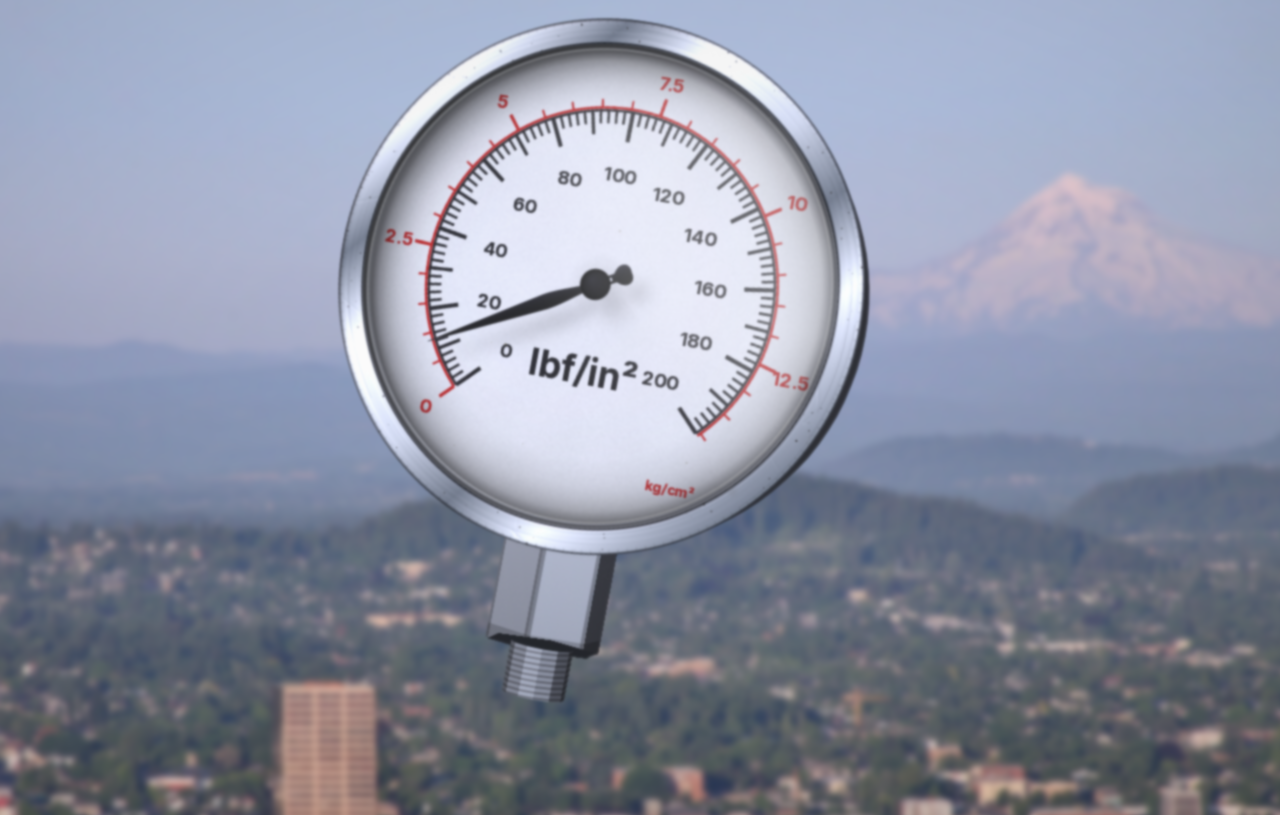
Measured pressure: 12 psi
